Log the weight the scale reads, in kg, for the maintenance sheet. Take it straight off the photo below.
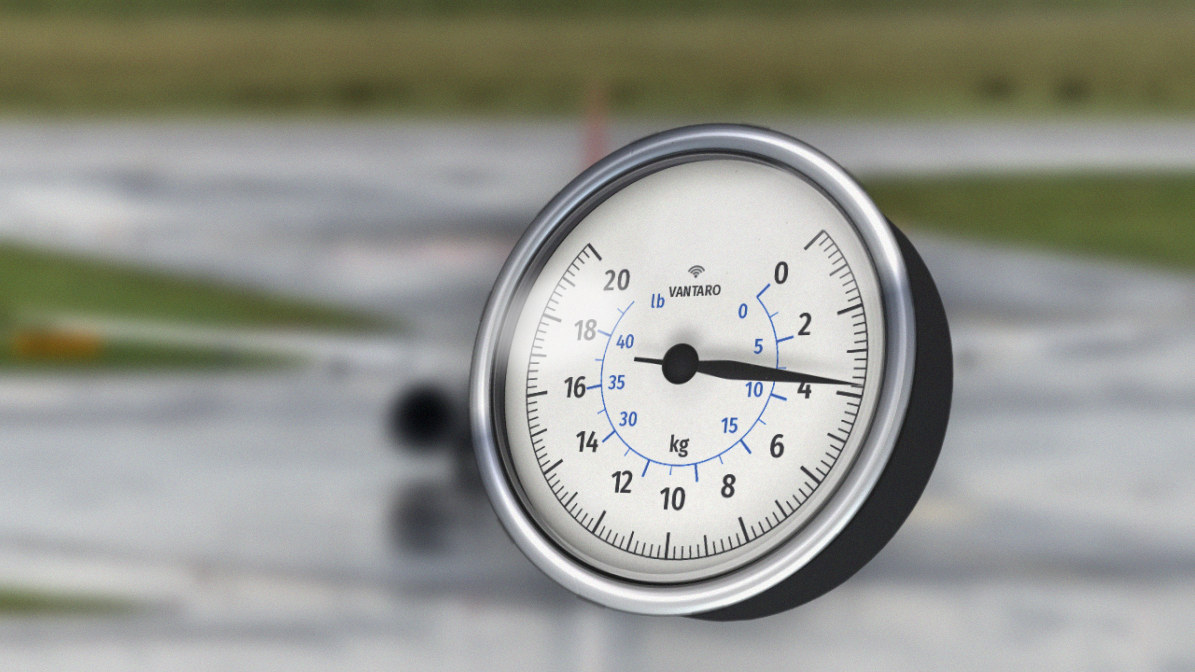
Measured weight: 3.8 kg
